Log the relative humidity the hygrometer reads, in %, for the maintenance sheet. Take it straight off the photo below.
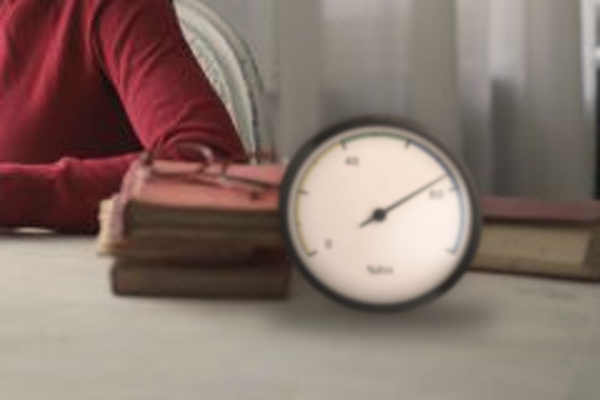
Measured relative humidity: 75 %
